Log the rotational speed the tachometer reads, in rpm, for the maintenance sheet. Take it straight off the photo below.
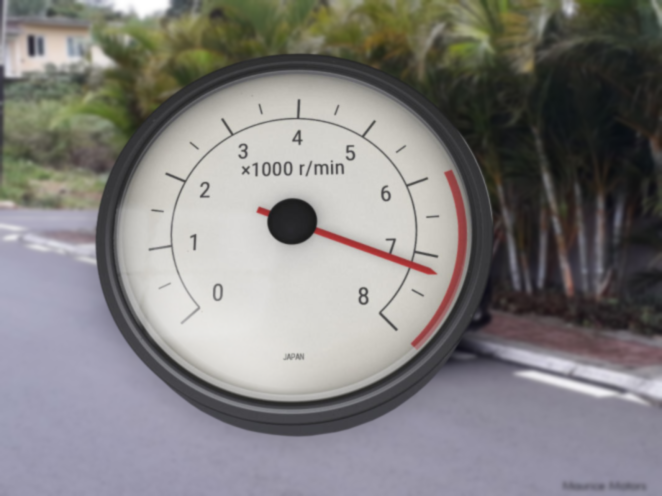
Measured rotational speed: 7250 rpm
